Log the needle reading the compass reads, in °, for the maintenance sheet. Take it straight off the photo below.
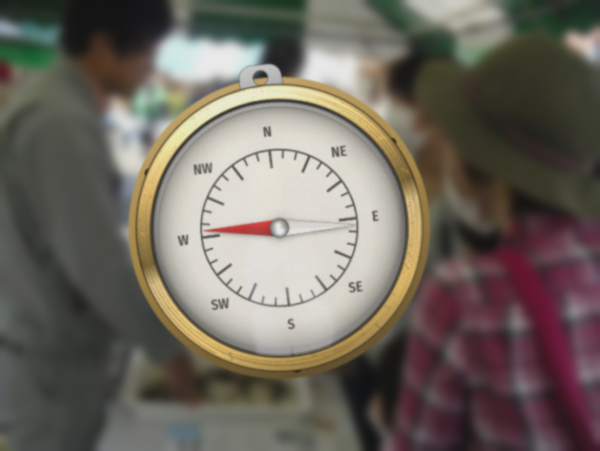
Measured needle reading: 275 °
